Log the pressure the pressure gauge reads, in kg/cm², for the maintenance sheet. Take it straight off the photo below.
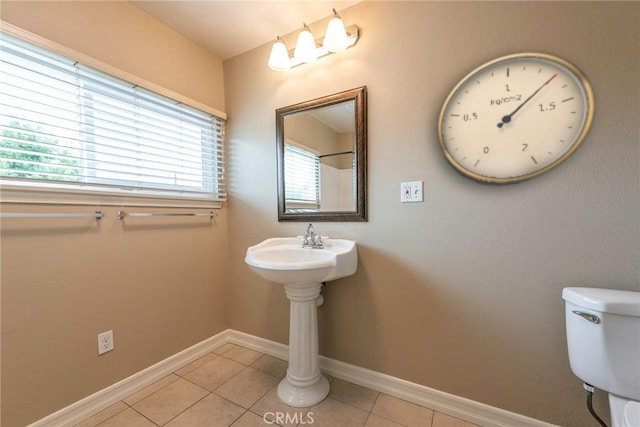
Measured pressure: 1.3 kg/cm²
